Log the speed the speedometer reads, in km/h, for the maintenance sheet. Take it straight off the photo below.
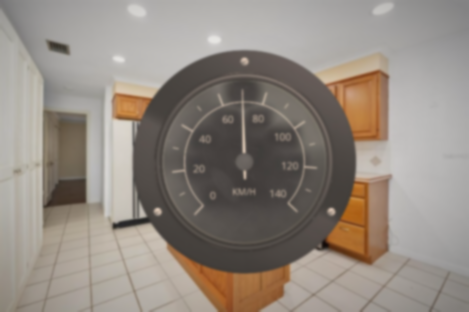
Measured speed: 70 km/h
